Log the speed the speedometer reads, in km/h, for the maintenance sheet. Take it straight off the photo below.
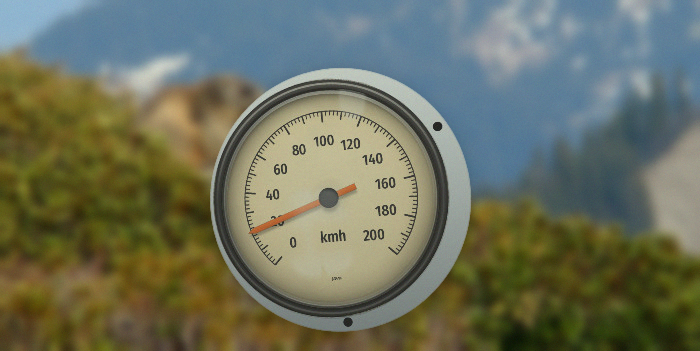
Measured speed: 20 km/h
